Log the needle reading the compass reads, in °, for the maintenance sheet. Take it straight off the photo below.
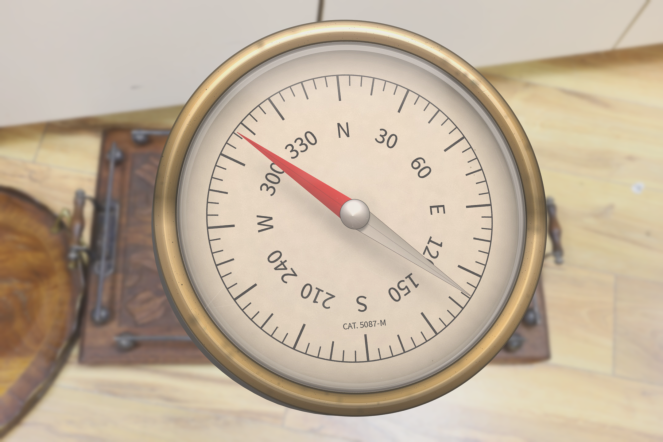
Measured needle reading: 310 °
